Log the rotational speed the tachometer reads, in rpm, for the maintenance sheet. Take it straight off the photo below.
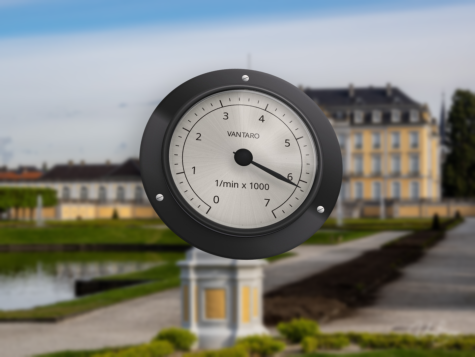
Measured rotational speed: 6200 rpm
